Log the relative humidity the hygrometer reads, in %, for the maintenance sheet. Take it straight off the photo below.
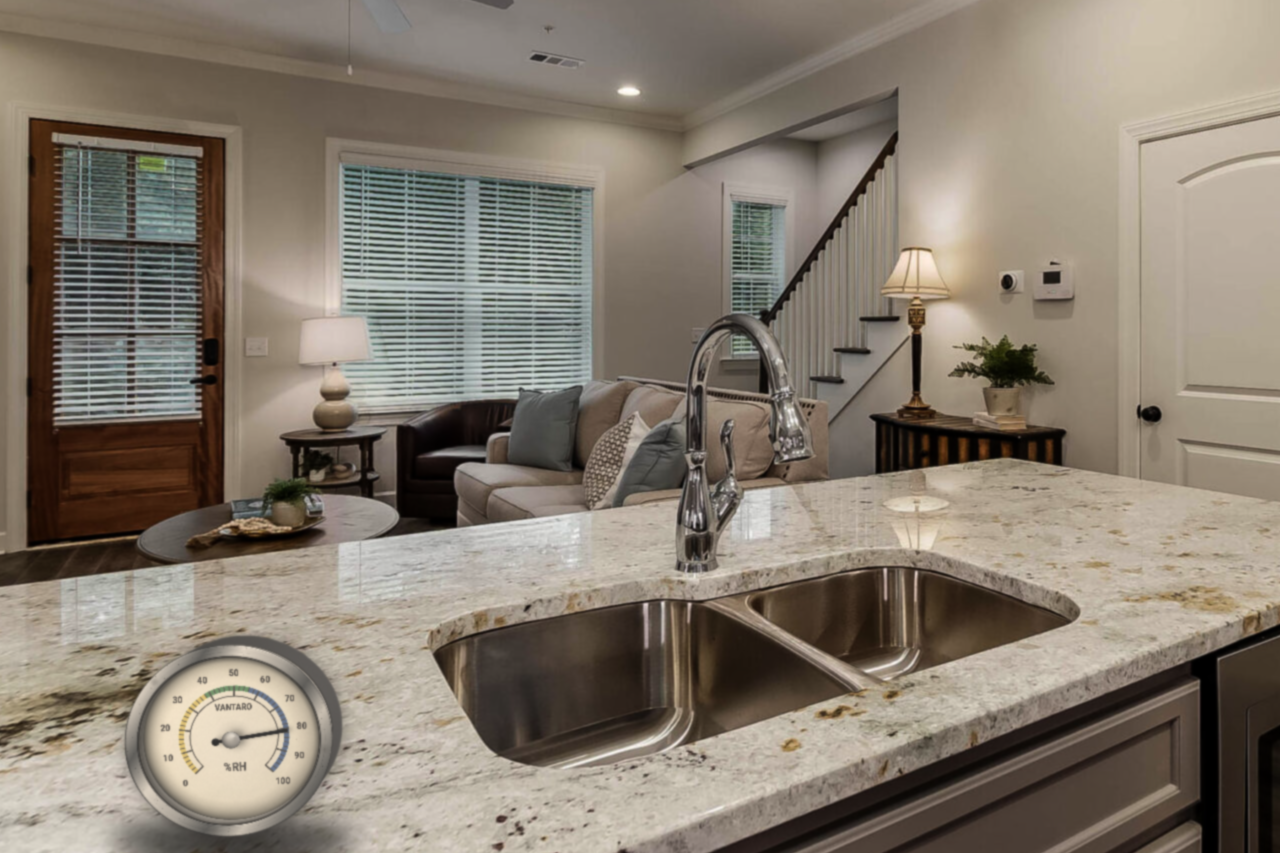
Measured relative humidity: 80 %
